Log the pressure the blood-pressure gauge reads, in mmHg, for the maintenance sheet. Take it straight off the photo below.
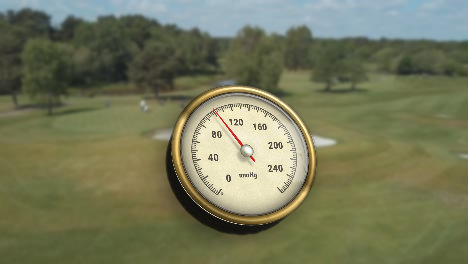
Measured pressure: 100 mmHg
